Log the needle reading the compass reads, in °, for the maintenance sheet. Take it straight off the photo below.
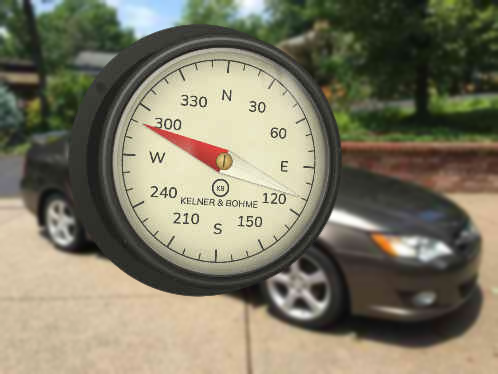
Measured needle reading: 290 °
